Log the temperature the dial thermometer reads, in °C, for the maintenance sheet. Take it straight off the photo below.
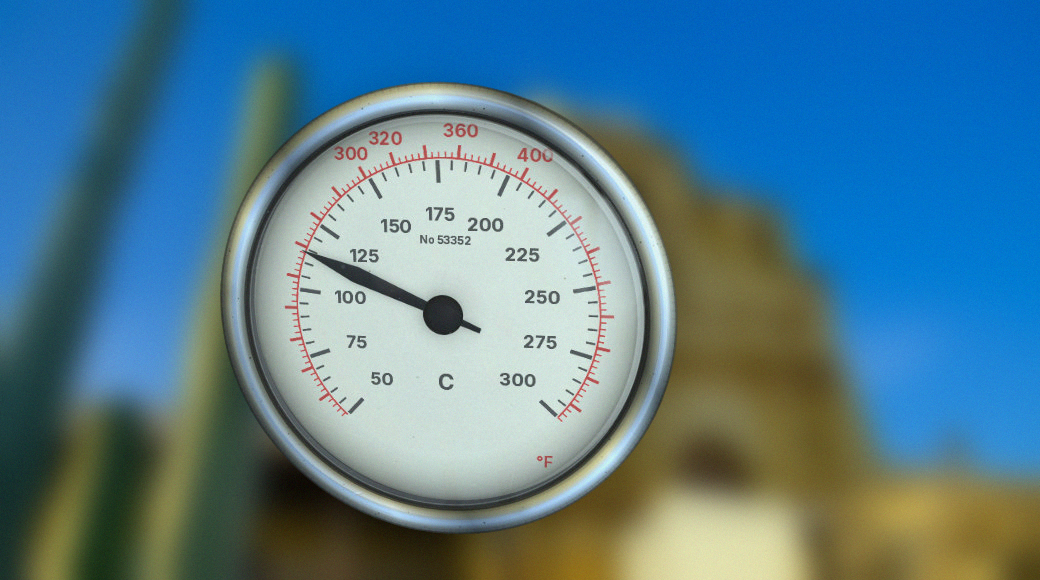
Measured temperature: 115 °C
